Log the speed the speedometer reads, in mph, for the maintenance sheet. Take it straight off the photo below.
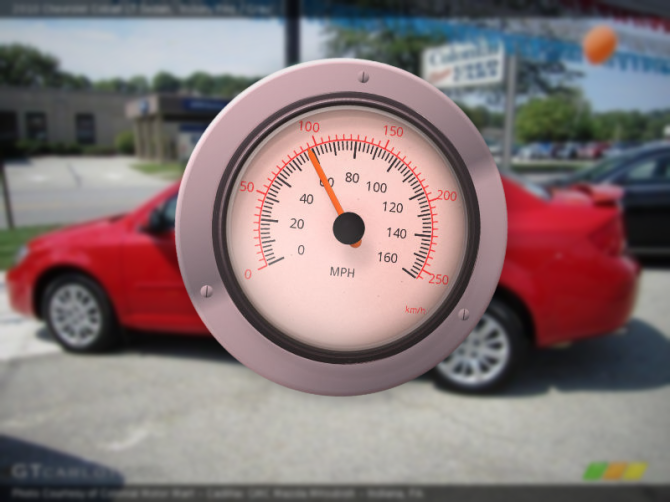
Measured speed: 58 mph
